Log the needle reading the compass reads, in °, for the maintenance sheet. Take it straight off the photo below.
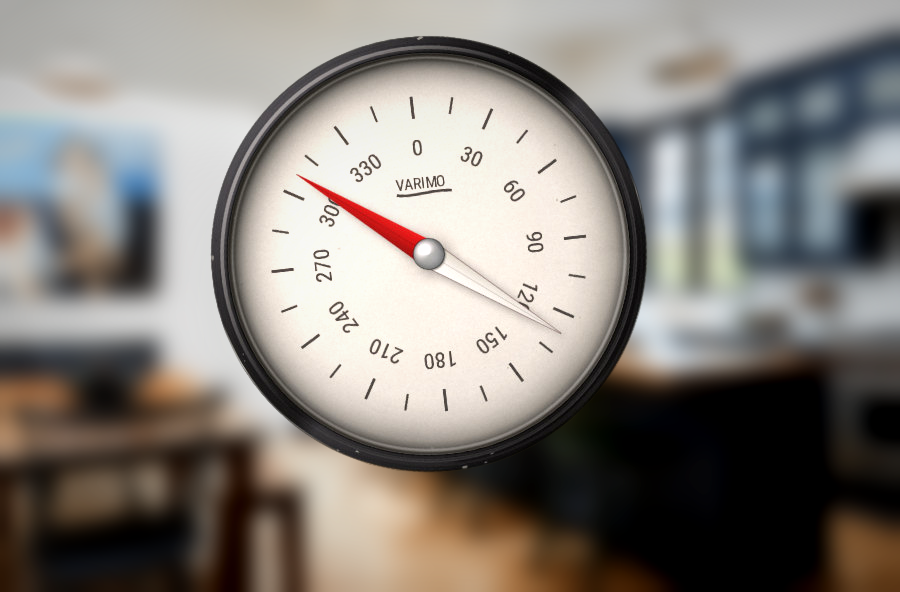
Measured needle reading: 307.5 °
